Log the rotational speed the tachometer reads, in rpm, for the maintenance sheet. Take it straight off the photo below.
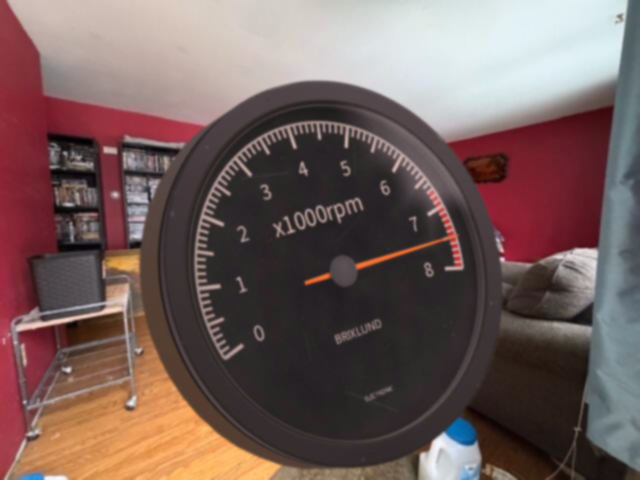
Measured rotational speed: 7500 rpm
